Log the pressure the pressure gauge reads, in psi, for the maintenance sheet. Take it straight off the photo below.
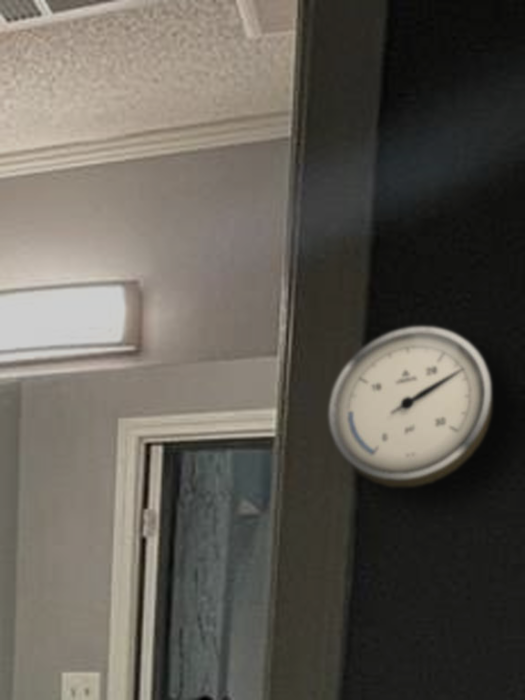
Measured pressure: 23 psi
